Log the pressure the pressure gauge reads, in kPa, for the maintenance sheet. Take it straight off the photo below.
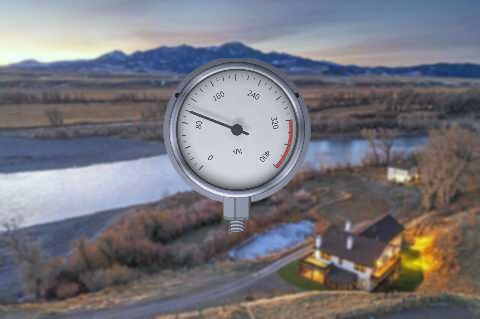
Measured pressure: 100 kPa
